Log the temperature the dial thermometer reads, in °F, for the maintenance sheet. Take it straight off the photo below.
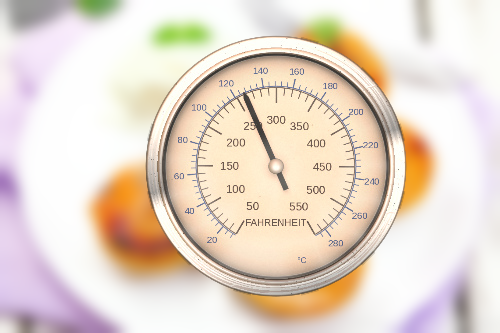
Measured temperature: 260 °F
